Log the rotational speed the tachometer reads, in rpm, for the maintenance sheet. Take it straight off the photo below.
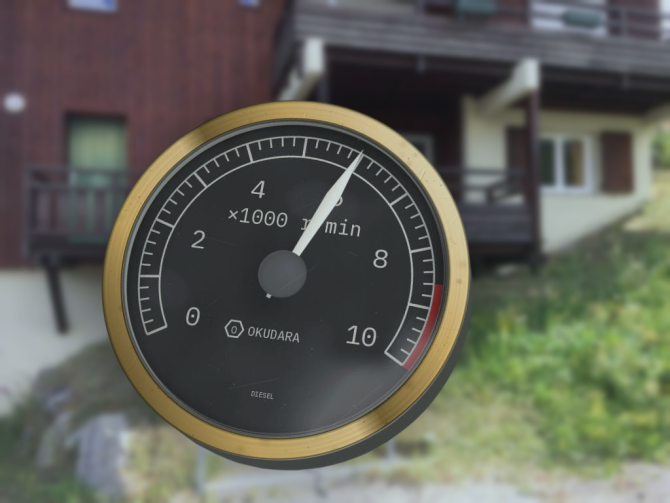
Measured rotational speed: 6000 rpm
